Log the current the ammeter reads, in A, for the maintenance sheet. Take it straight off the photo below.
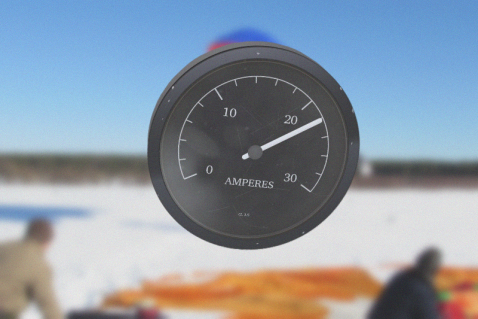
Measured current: 22 A
